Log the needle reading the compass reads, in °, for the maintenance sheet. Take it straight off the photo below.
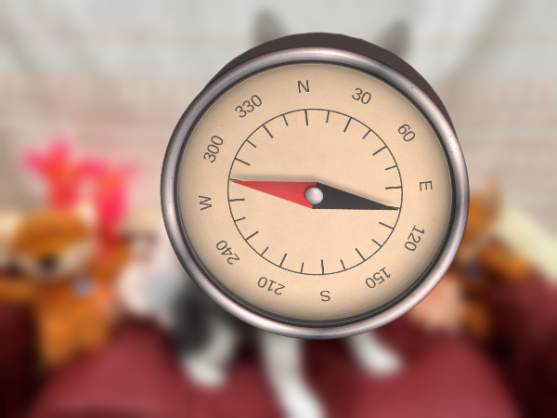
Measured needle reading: 285 °
